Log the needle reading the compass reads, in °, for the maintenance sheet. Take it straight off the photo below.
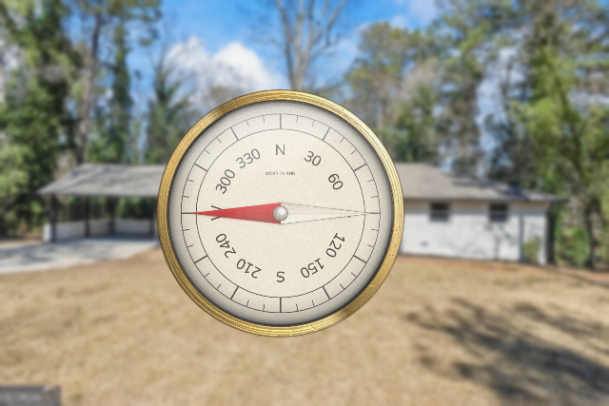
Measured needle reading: 270 °
